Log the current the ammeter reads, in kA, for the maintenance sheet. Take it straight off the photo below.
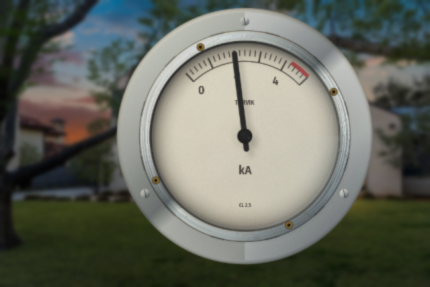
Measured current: 2 kA
